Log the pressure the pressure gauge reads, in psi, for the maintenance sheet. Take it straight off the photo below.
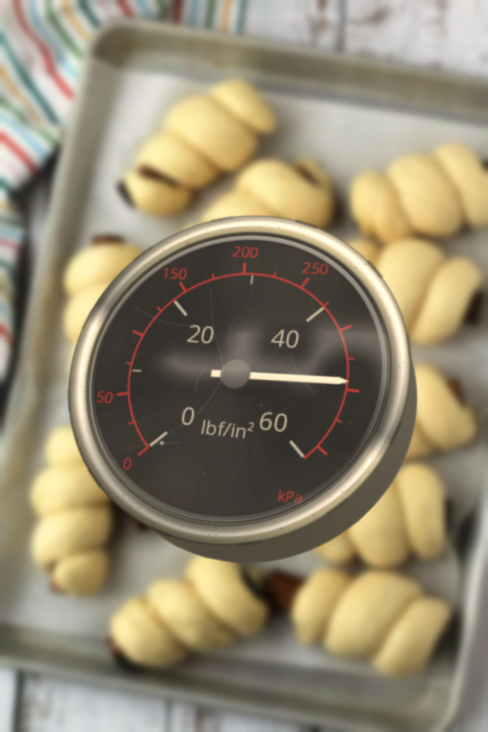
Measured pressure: 50 psi
